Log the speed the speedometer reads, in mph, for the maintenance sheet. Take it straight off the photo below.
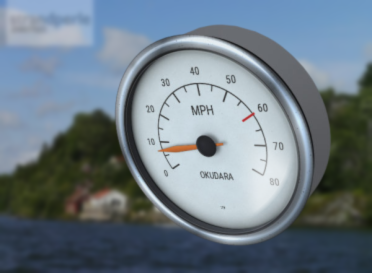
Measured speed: 7.5 mph
